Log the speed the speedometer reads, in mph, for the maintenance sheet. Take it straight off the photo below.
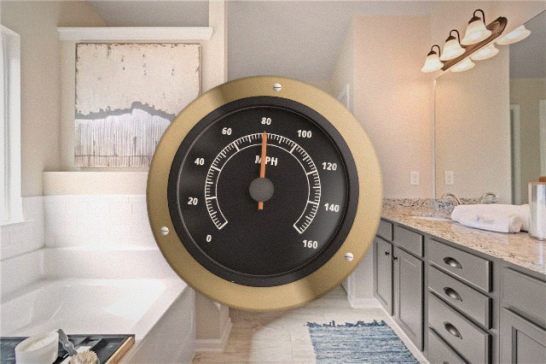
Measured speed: 80 mph
